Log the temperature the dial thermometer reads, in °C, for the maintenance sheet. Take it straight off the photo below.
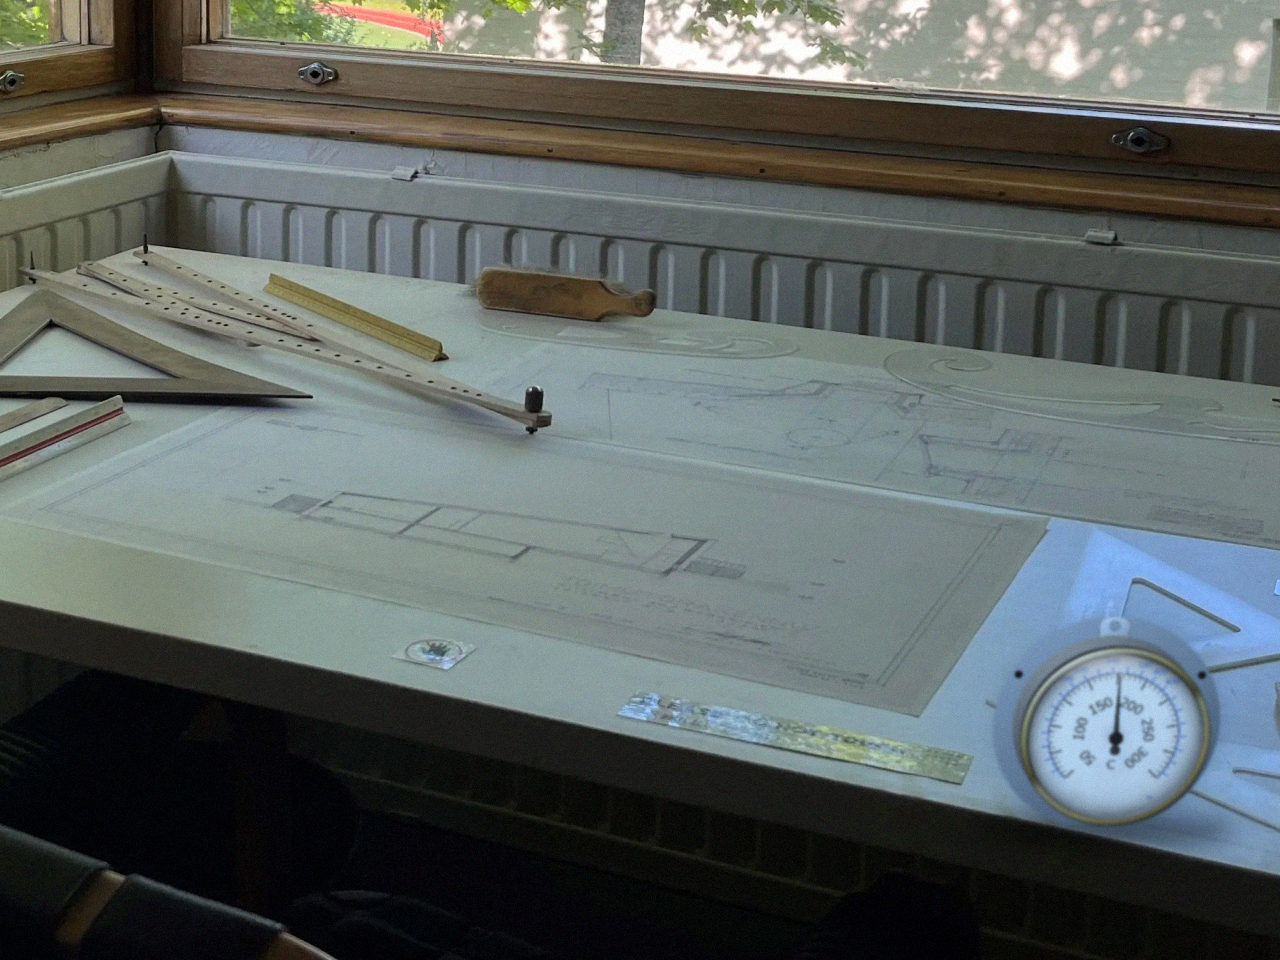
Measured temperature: 175 °C
